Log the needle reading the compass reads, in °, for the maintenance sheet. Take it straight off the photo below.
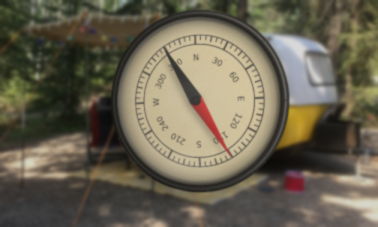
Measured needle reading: 150 °
